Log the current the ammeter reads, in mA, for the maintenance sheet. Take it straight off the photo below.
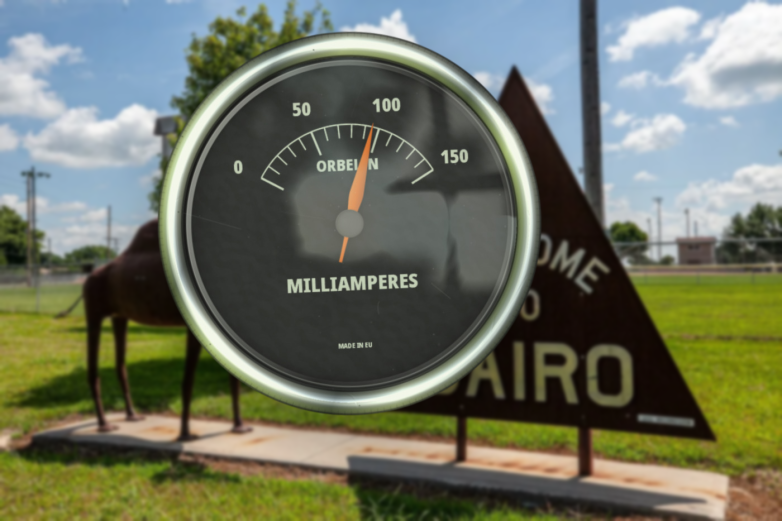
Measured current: 95 mA
